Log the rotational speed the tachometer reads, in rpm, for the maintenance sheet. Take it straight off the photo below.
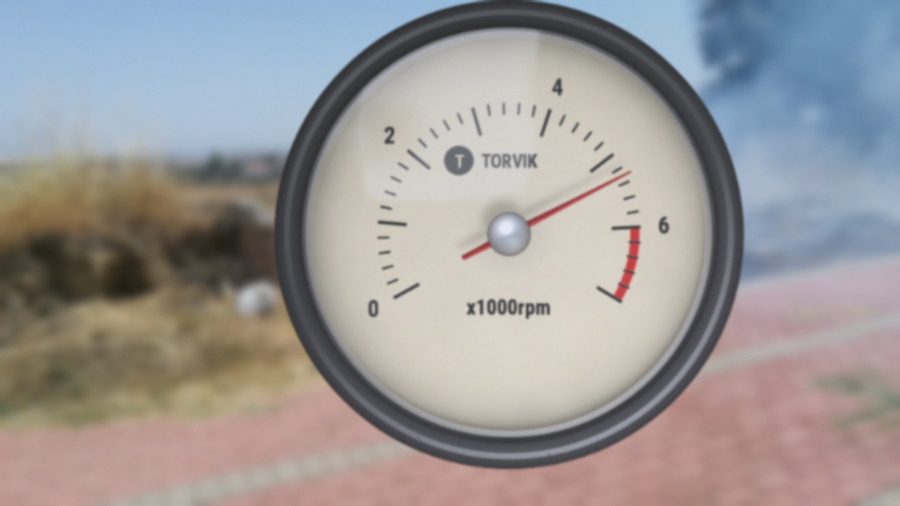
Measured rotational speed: 5300 rpm
